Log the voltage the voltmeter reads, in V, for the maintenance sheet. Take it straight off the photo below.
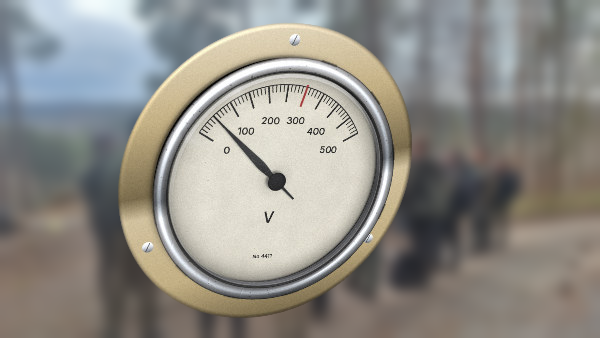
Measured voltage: 50 V
